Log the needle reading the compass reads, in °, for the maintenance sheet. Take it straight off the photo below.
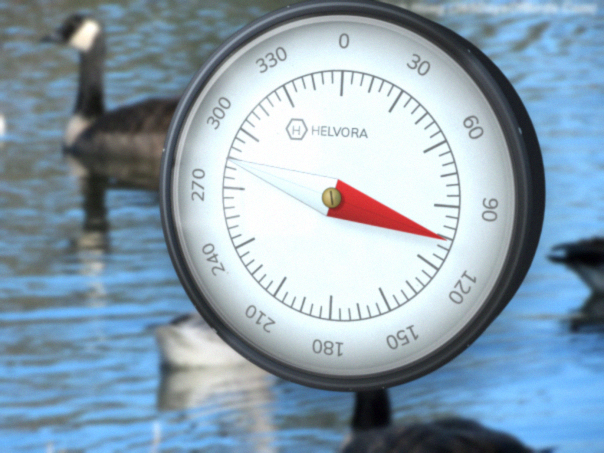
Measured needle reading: 105 °
